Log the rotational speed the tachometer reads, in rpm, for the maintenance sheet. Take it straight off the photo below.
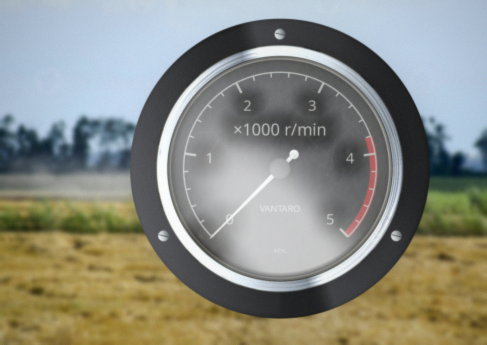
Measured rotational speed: 0 rpm
